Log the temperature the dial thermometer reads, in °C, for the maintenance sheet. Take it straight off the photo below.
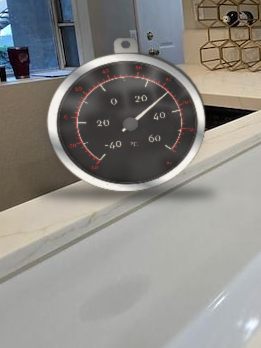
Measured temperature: 30 °C
